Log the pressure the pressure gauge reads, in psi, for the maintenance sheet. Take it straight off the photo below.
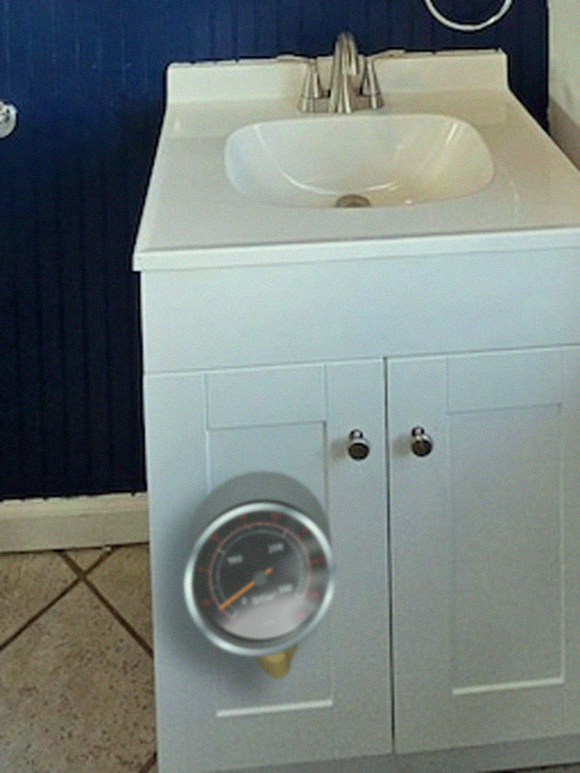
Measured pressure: 25 psi
